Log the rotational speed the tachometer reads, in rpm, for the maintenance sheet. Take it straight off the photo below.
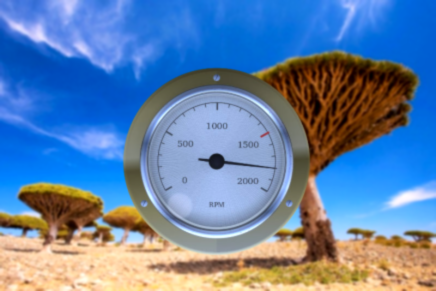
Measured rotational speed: 1800 rpm
